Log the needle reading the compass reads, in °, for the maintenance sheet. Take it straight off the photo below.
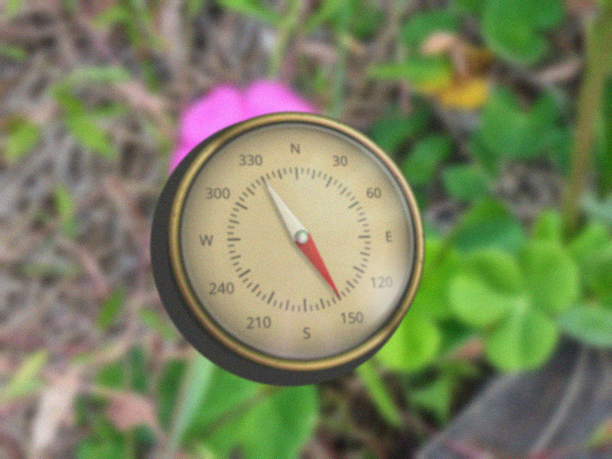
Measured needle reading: 150 °
